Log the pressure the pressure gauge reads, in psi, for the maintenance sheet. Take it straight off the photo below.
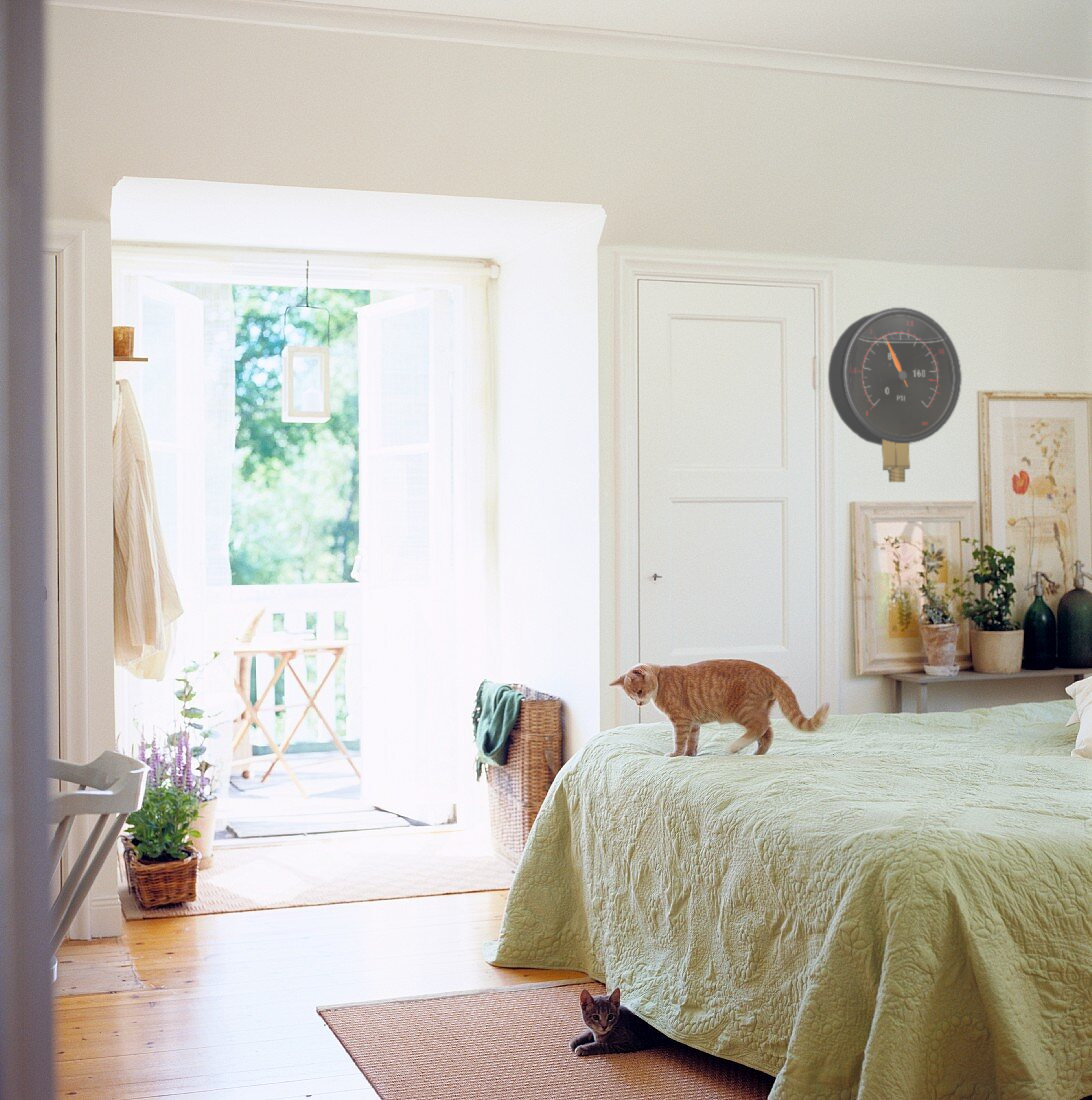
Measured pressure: 80 psi
